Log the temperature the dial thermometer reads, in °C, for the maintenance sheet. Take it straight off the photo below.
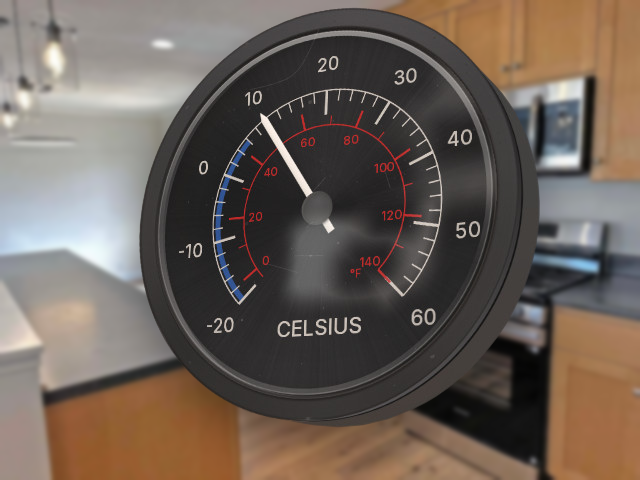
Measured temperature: 10 °C
